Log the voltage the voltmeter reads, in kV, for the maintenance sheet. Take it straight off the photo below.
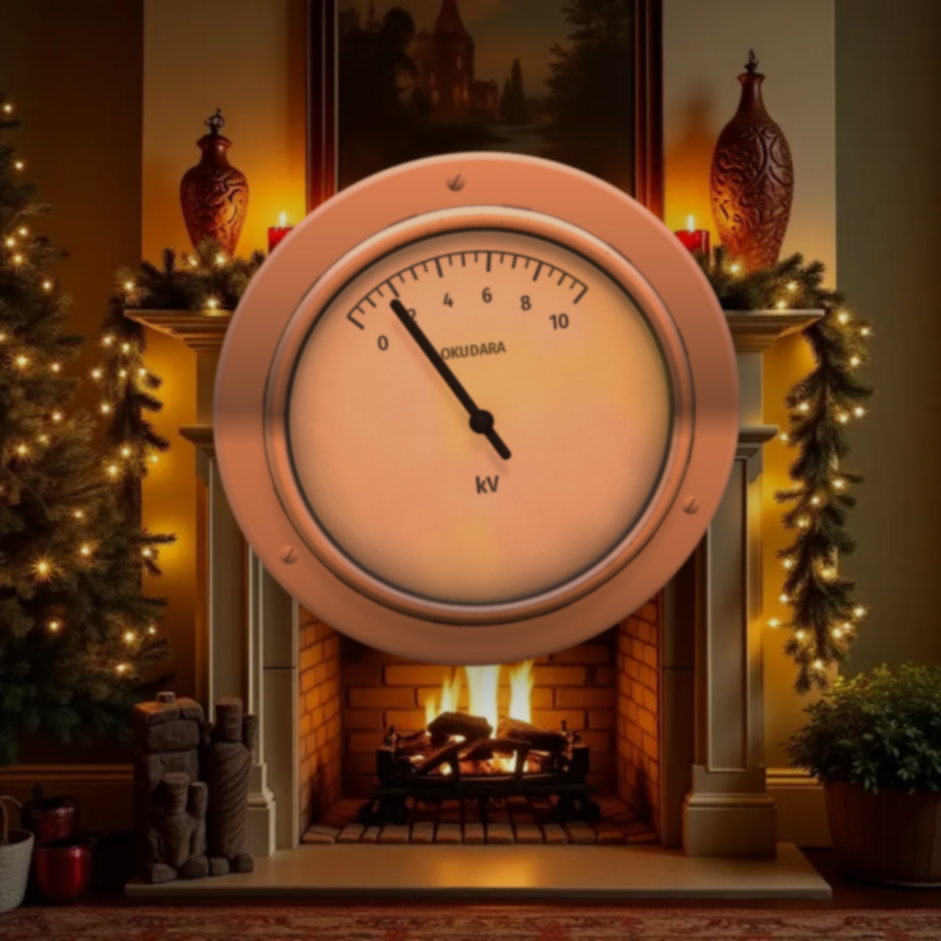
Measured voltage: 1.75 kV
